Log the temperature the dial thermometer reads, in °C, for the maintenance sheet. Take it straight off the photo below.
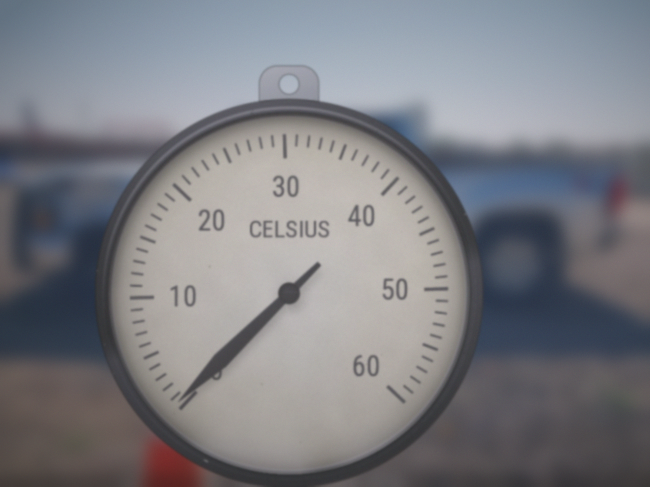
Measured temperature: 0.5 °C
